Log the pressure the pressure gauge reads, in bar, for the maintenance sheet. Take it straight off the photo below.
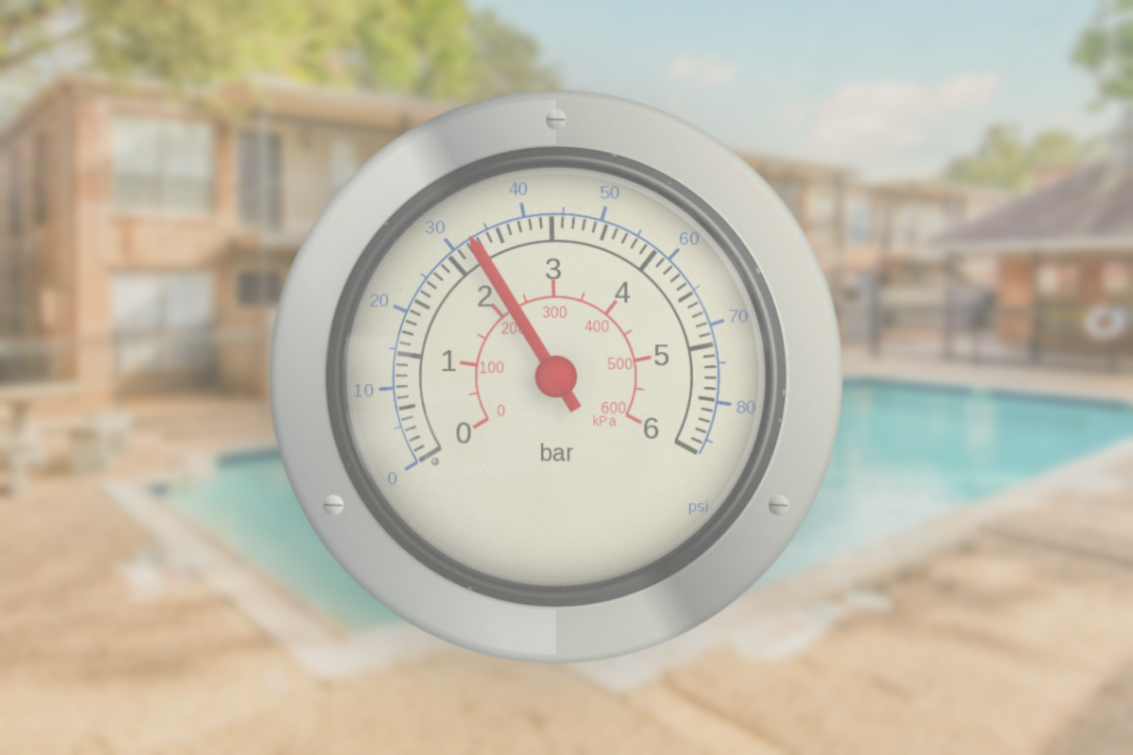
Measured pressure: 2.25 bar
